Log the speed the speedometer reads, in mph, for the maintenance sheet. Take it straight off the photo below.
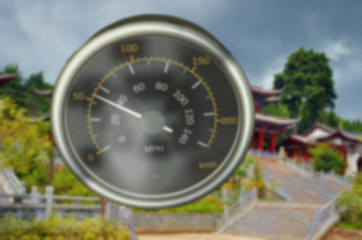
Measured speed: 35 mph
